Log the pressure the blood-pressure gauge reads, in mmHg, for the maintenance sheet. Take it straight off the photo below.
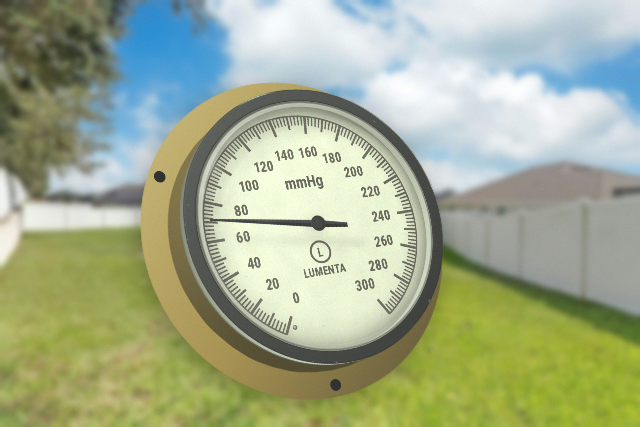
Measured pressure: 70 mmHg
